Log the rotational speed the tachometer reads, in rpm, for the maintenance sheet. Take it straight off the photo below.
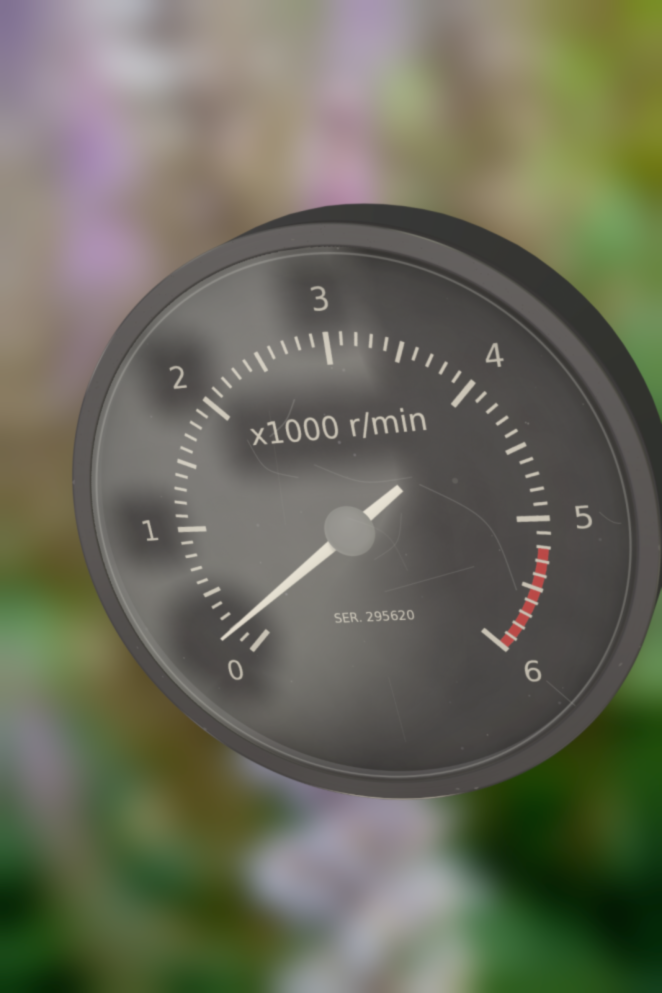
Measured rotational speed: 200 rpm
